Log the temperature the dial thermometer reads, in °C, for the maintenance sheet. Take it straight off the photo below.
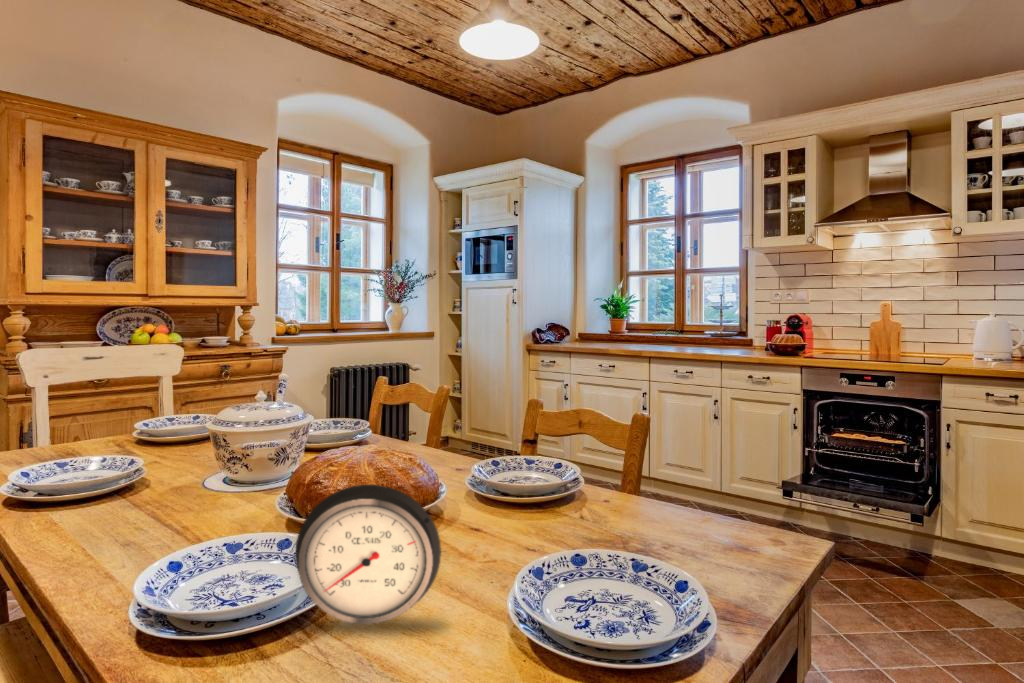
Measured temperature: -27.5 °C
